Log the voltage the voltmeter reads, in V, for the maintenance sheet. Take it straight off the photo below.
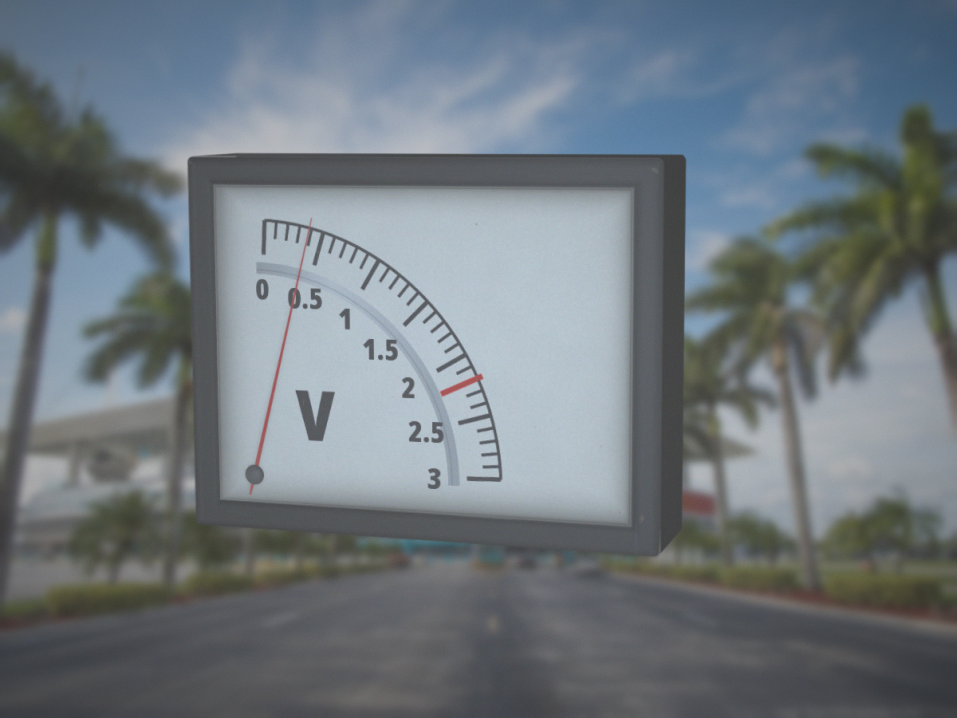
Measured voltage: 0.4 V
